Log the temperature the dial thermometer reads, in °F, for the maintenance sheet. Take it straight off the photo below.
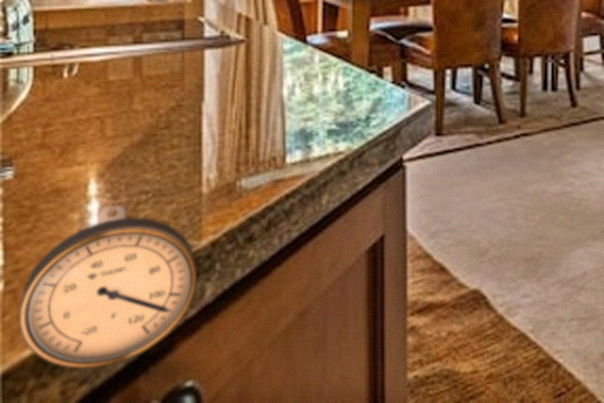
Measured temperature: 108 °F
